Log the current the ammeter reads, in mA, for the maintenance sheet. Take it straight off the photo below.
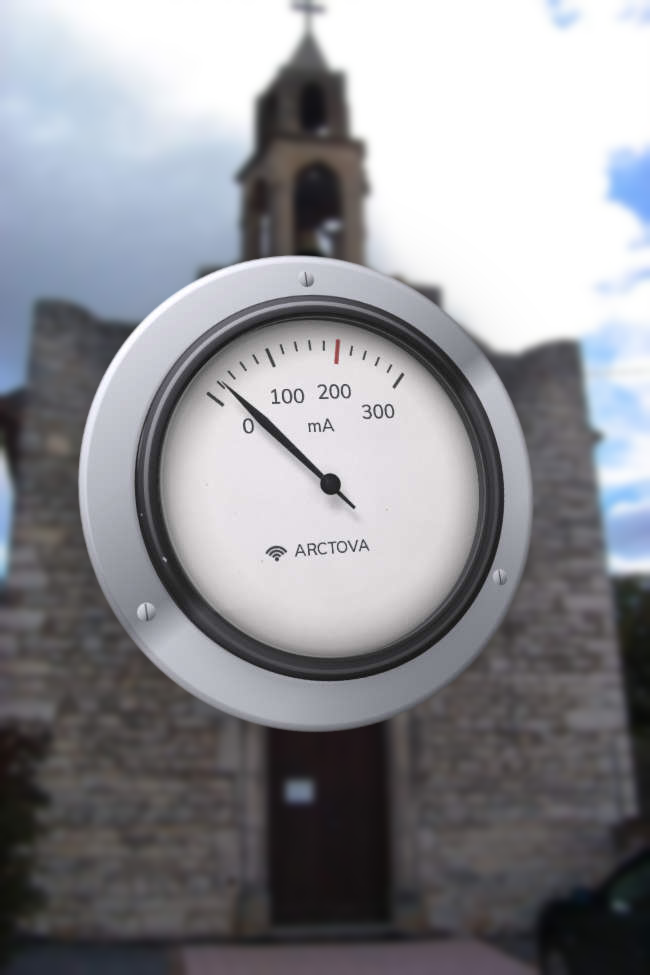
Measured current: 20 mA
